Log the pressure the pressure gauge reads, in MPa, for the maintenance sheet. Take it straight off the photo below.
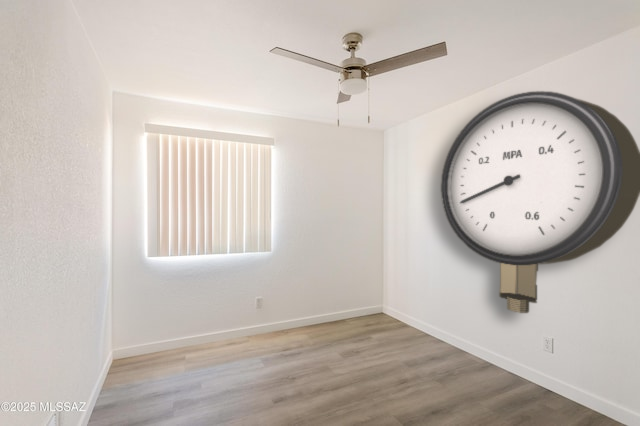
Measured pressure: 0.08 MPa
